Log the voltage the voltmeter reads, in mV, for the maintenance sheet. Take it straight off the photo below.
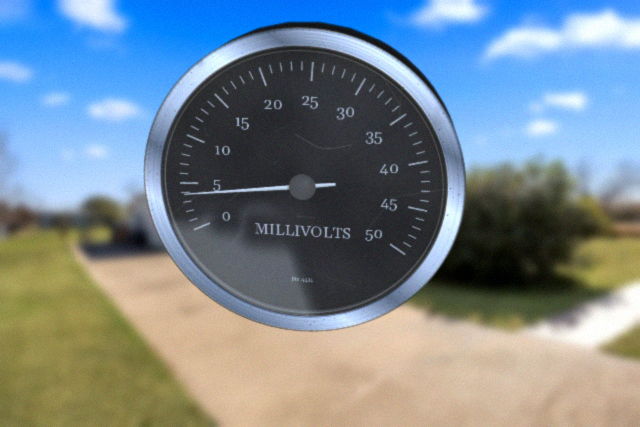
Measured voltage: 4 mV
